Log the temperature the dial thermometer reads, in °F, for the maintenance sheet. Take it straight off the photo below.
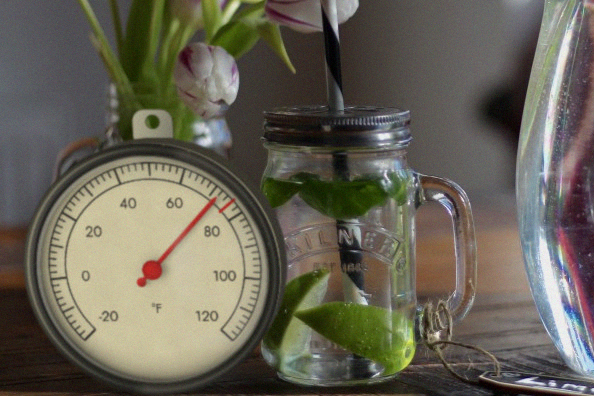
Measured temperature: 72 °F
